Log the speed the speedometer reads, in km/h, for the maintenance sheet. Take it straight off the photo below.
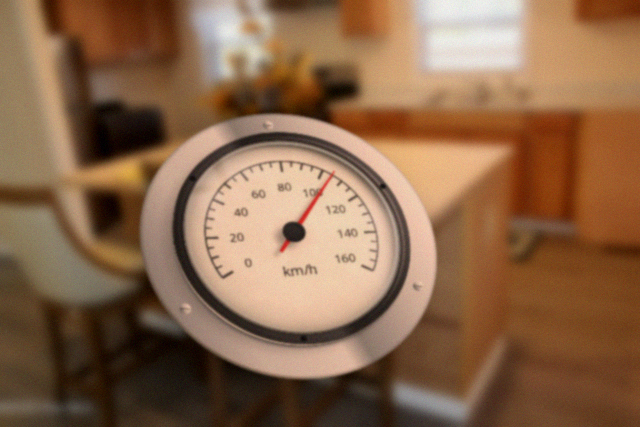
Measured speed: 105 km/h
